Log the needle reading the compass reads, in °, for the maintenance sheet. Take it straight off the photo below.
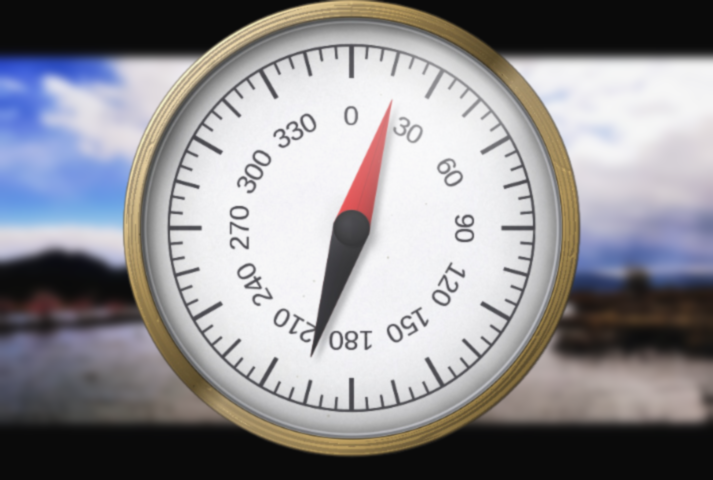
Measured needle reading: 17.5 °
